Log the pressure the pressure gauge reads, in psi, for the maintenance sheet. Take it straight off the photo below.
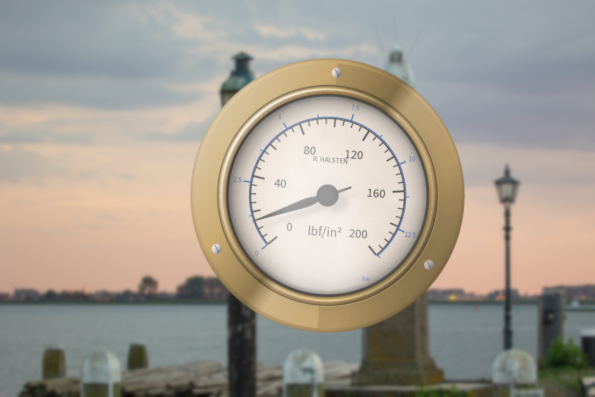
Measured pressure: 15 psi
